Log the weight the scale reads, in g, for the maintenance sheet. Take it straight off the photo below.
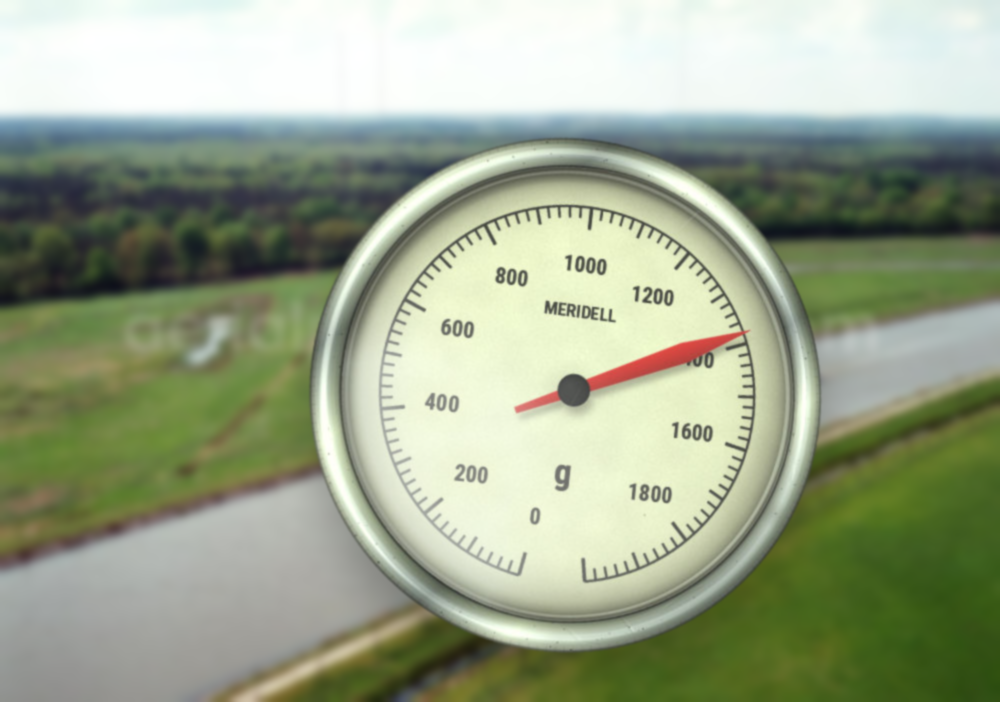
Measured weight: 1380 g
